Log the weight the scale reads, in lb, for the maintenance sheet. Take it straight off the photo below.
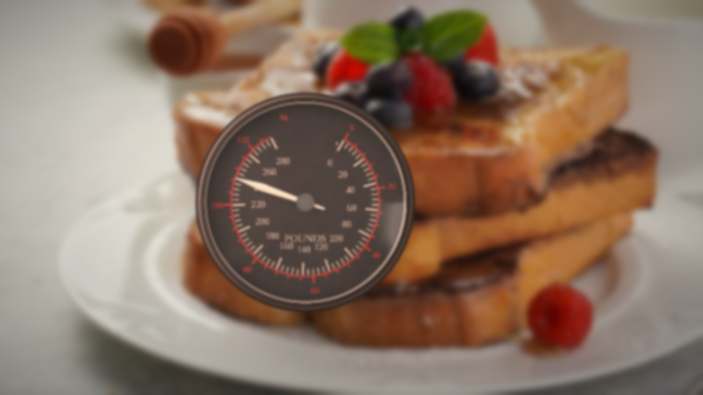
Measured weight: 240 lb
